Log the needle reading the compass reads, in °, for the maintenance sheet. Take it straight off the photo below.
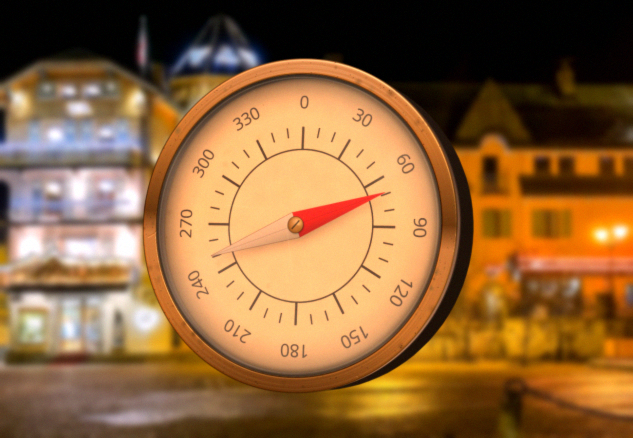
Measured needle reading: 70 °
